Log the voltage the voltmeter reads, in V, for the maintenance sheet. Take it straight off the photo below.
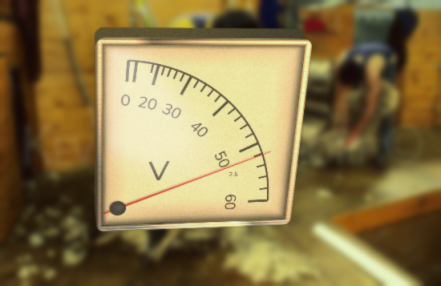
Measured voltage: 52 V
